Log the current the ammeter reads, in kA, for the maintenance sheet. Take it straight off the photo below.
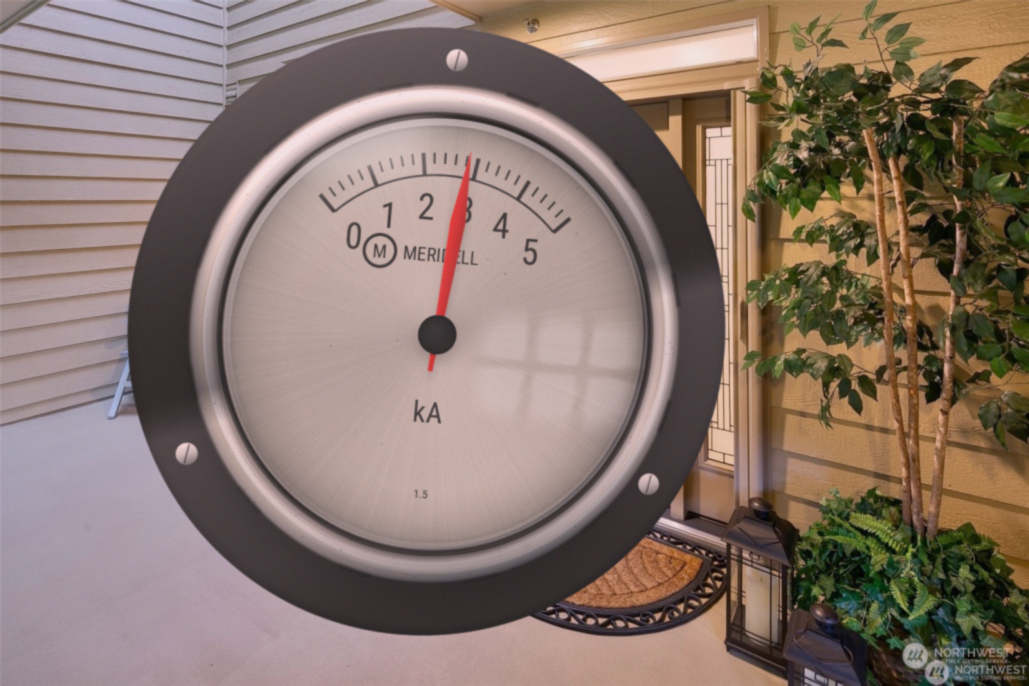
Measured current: 2.8 kA
